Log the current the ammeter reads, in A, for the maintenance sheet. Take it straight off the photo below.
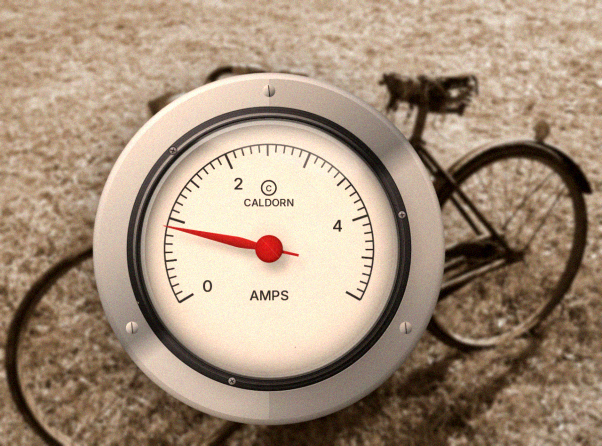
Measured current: 0.9 A
